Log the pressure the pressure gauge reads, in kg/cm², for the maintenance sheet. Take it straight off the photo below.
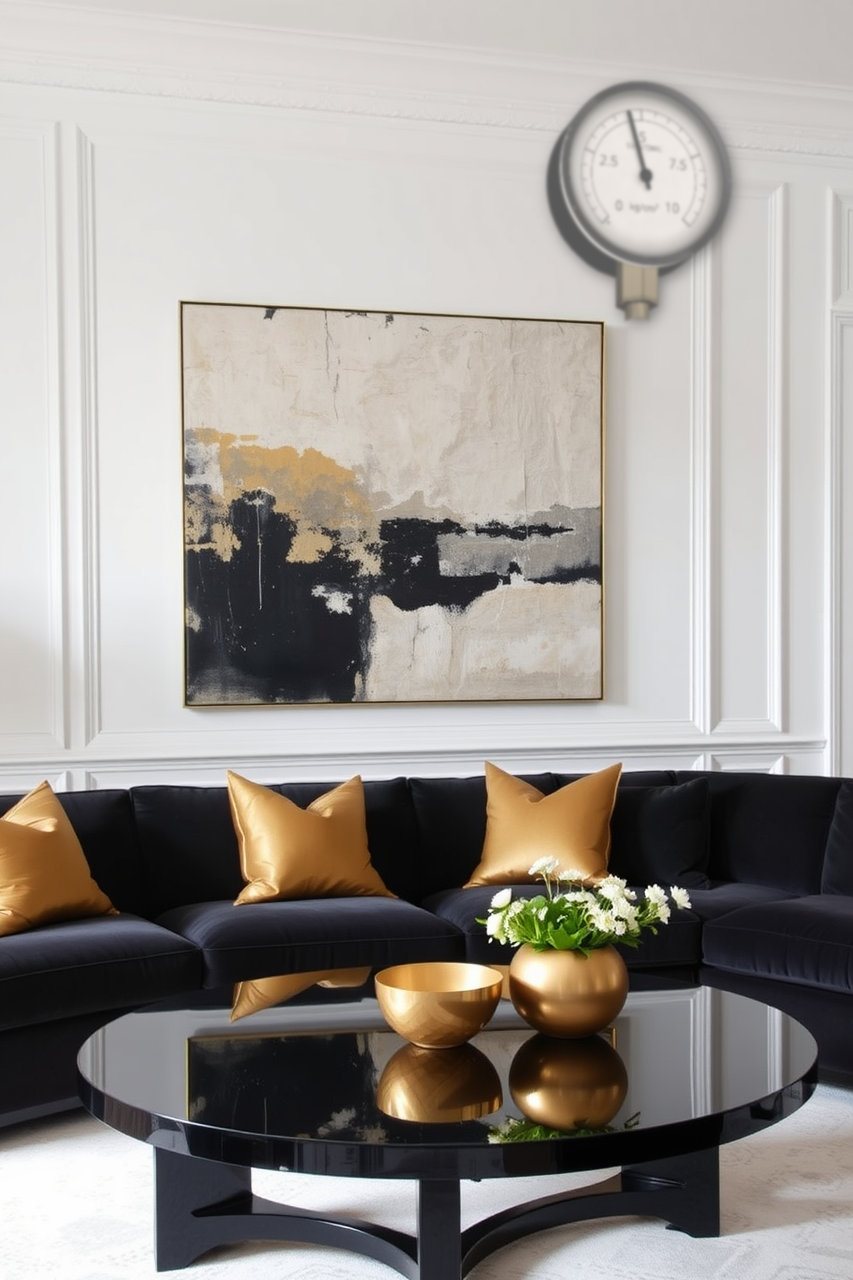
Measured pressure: 4.5 kg/cm²
